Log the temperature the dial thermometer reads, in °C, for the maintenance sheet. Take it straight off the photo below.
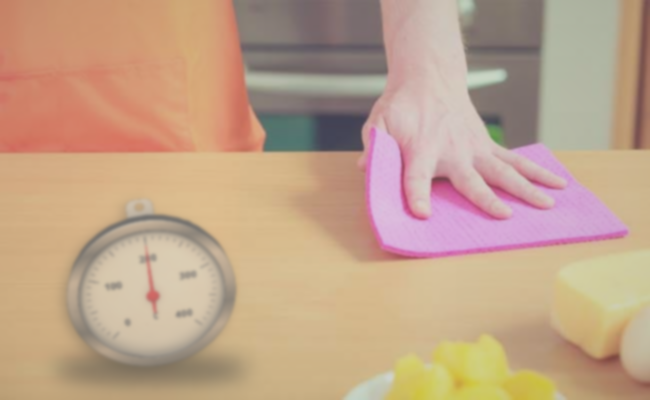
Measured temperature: 200 °C
